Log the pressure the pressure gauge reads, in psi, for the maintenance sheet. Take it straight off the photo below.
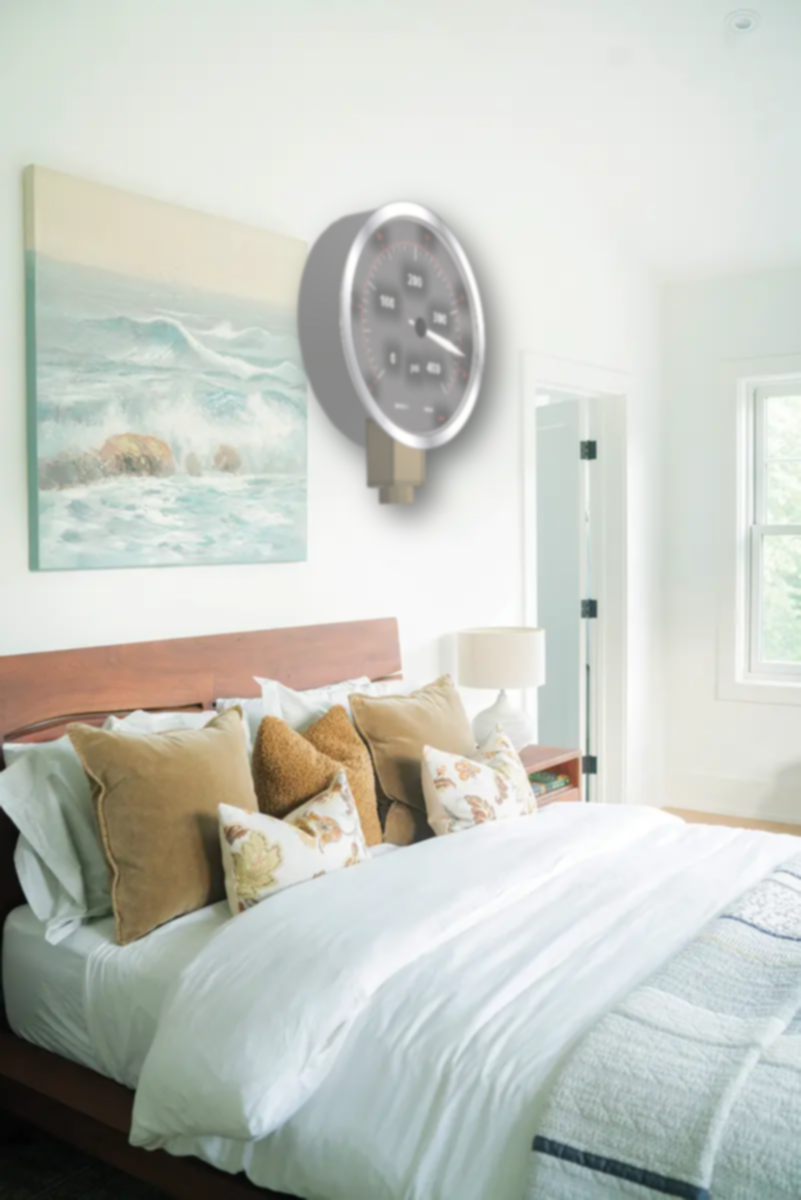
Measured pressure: 350 psi
